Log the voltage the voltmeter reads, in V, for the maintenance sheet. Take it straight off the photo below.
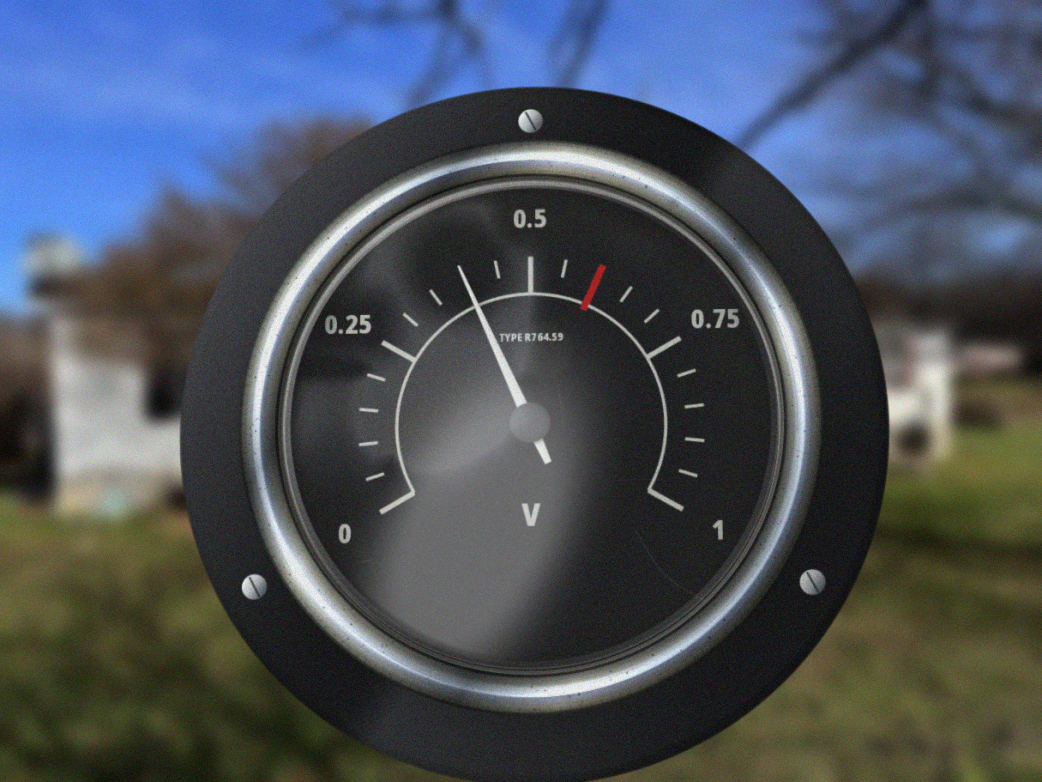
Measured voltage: 0.4 V
